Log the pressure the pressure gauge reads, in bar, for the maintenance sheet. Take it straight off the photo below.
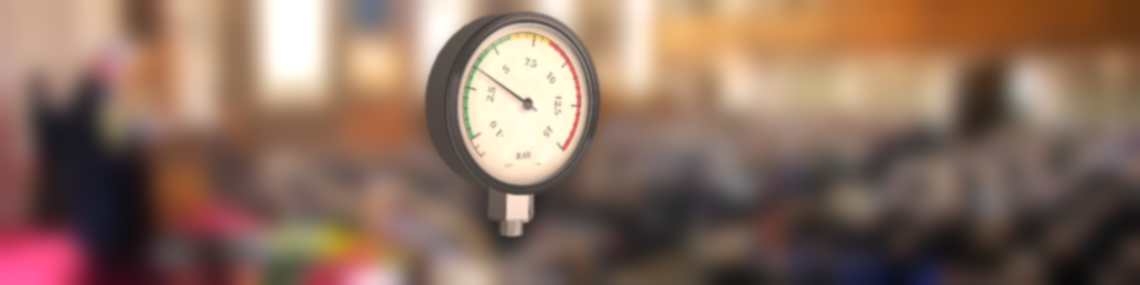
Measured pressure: 3.5 bar
